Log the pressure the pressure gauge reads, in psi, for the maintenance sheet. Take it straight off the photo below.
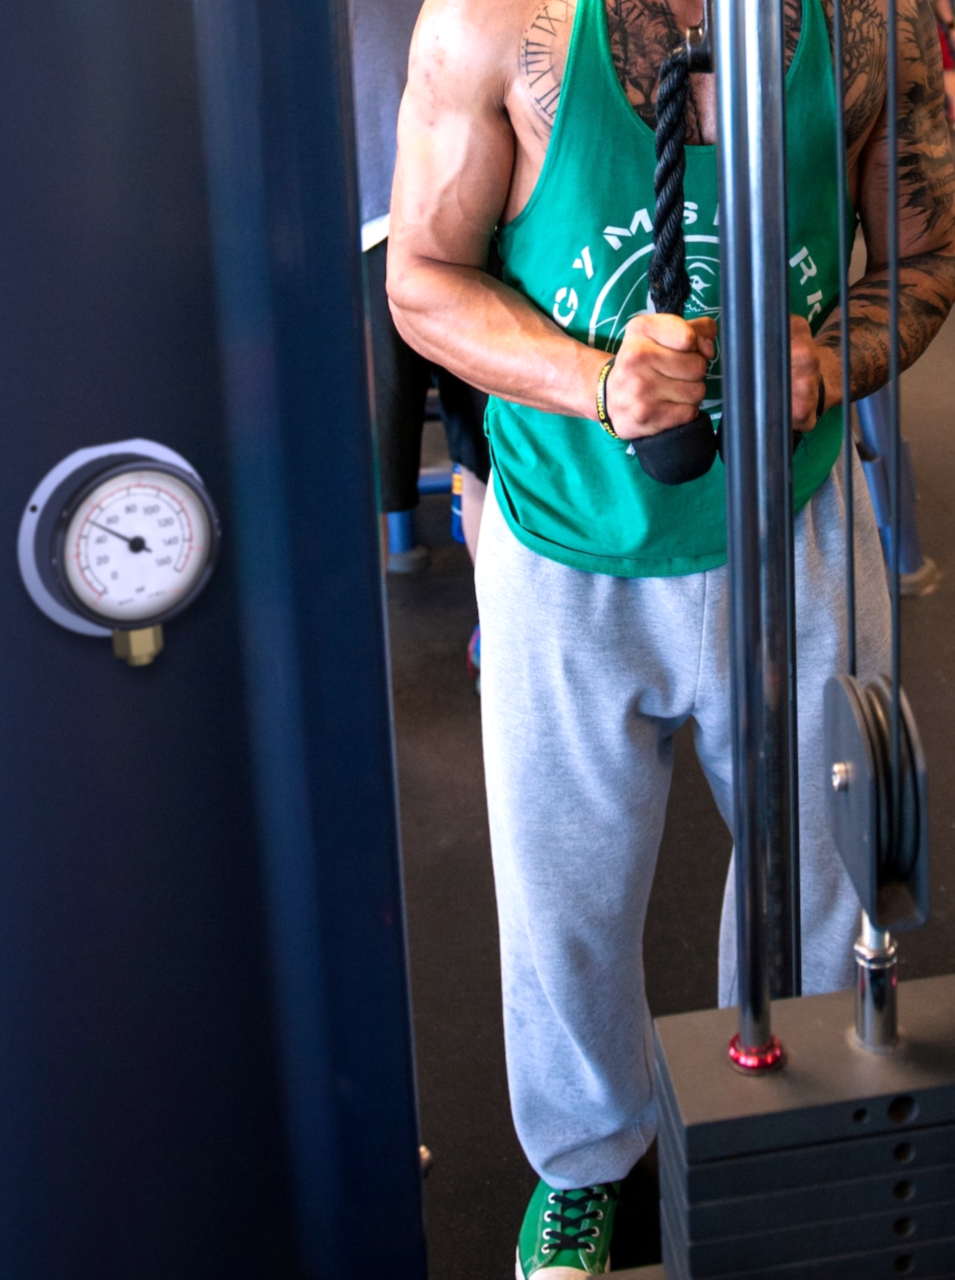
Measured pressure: 50 psi
